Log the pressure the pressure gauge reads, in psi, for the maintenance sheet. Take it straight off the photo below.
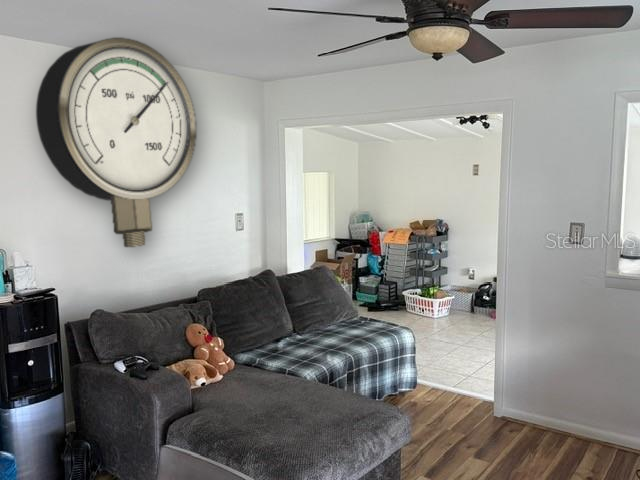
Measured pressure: 1000 psi
